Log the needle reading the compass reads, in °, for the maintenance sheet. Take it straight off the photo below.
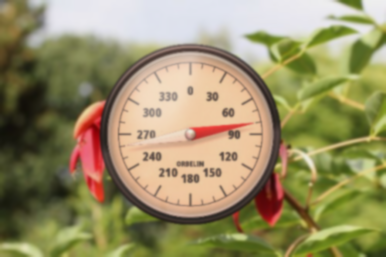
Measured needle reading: 80 °
